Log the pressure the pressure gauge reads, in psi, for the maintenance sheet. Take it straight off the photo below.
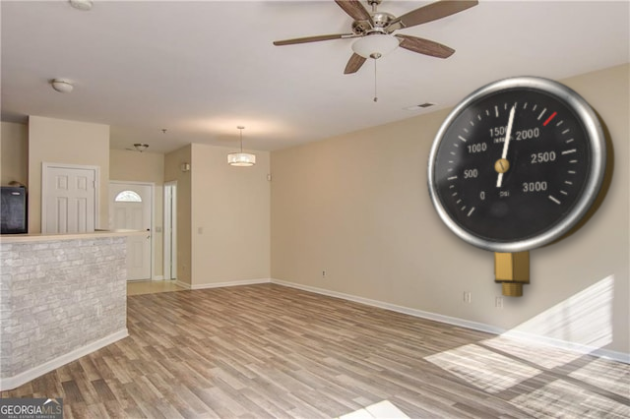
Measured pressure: 1700 psi
